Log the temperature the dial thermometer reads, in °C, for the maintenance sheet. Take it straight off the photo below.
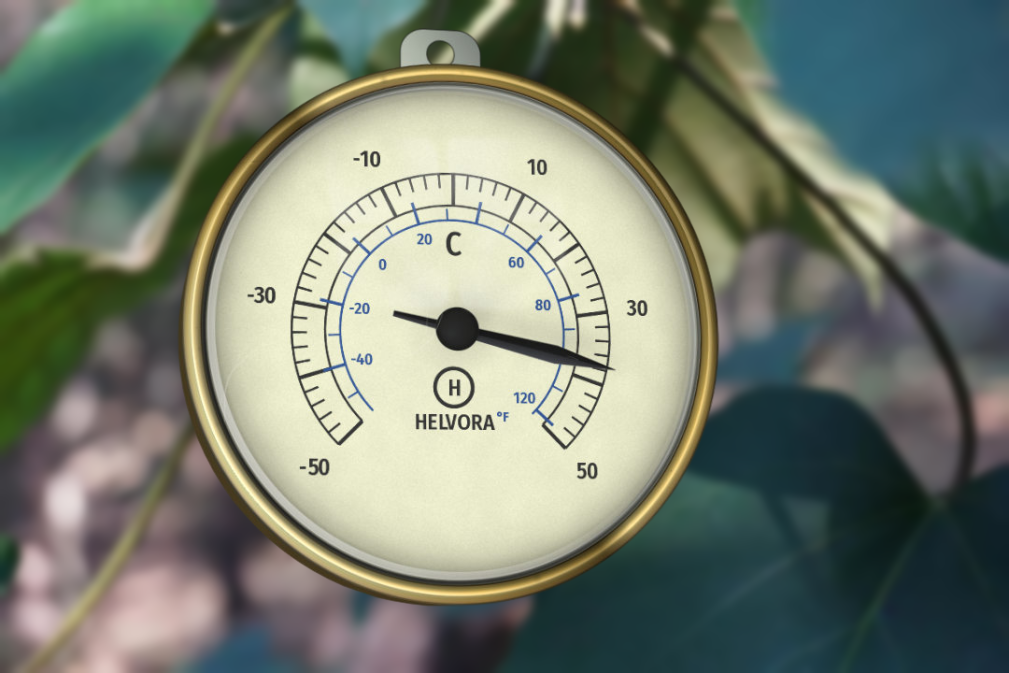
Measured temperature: 38 °C
